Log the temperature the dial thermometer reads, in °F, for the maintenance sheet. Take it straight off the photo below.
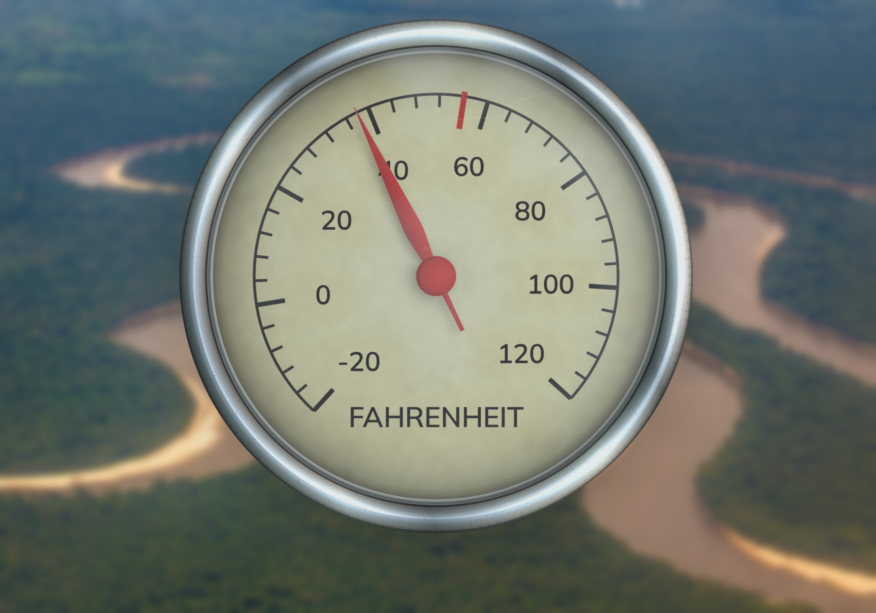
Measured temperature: 38 °F
